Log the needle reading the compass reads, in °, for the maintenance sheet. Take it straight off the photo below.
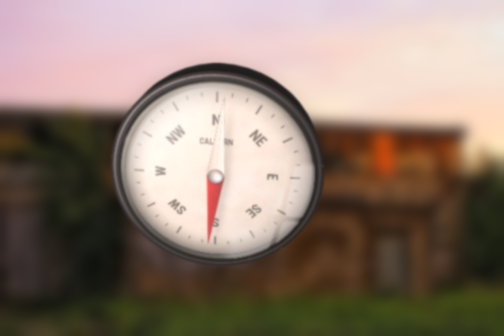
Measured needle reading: 185 °
